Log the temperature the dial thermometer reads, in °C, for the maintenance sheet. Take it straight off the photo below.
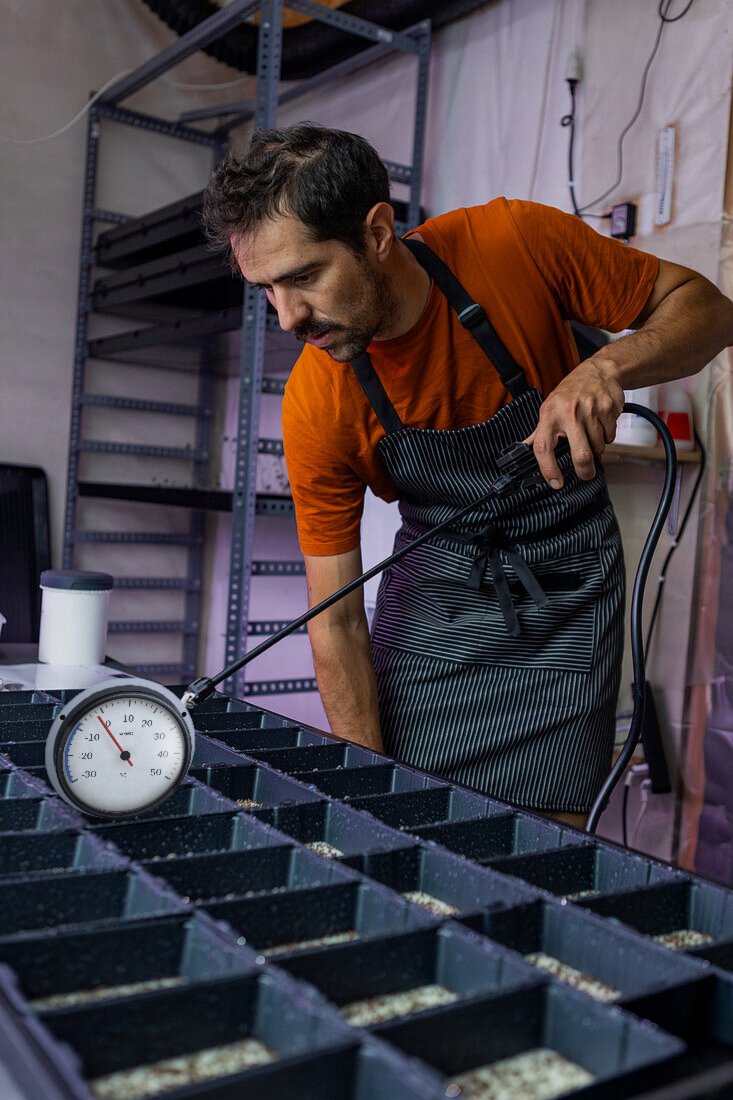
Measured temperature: -2 °C
